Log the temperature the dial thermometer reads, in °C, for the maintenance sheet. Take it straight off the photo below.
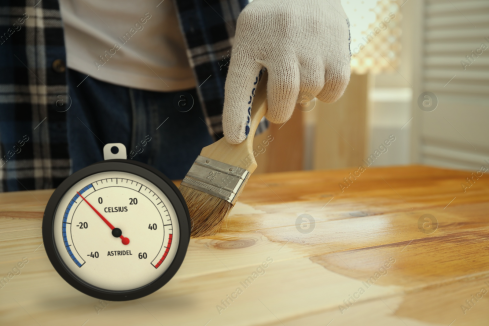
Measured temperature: -6 °C
